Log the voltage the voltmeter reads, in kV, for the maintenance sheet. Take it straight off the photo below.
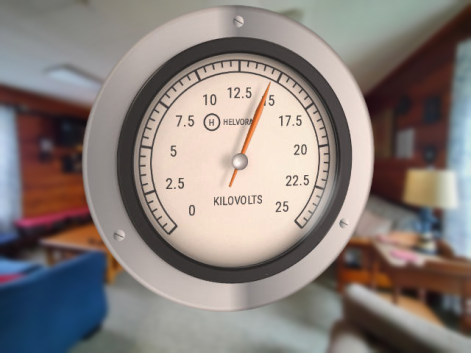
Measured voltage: 14.5 kV
